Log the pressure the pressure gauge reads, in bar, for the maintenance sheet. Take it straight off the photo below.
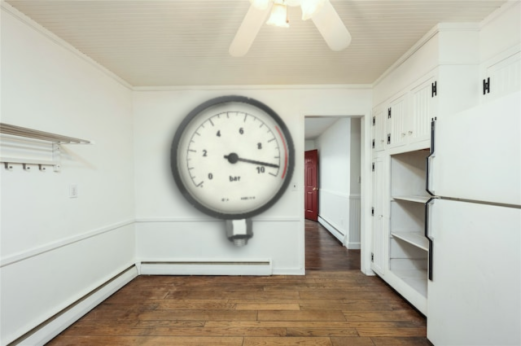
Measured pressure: 9.5 bar
